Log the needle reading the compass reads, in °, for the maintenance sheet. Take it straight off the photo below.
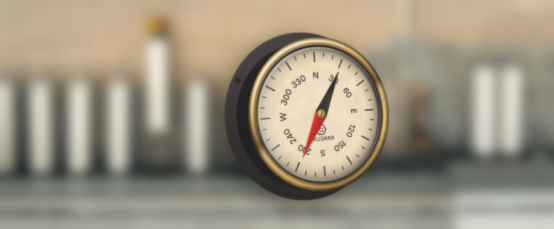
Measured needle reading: 210 °
